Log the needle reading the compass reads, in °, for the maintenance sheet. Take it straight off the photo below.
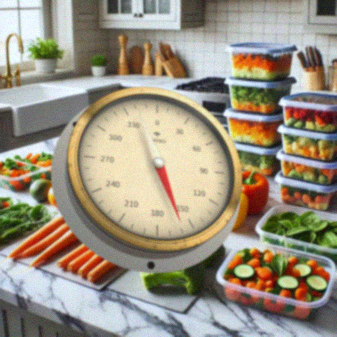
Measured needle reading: 160 °
